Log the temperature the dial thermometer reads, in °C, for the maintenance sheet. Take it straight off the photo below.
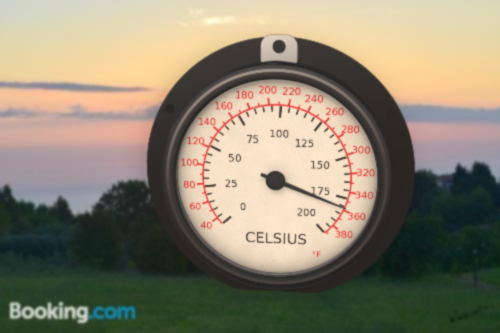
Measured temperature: 180 °C
